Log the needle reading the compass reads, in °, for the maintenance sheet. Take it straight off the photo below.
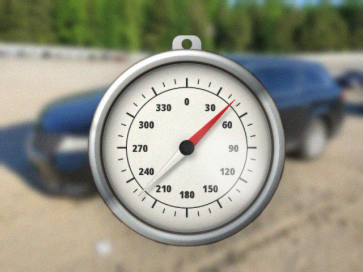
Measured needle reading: 45 °
